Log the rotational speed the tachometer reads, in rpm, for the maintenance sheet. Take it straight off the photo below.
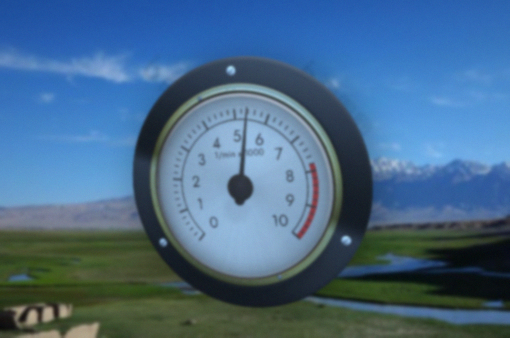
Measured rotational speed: 5400 rpm
